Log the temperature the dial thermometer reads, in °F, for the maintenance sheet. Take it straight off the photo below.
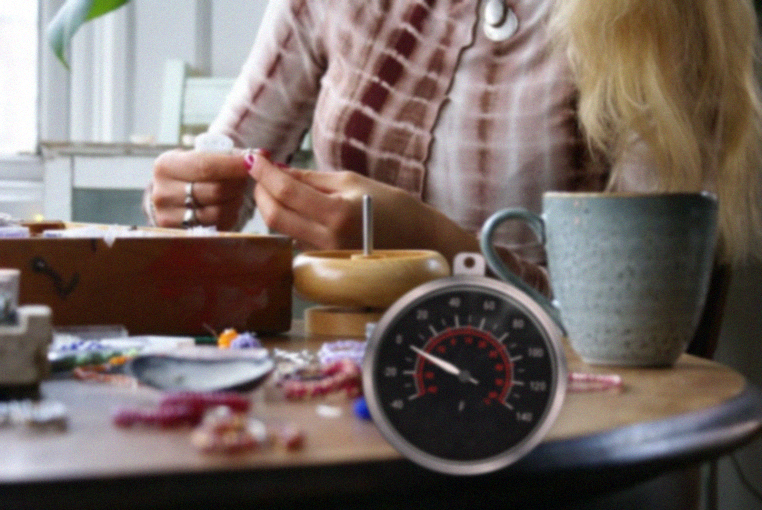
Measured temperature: 0 °F
